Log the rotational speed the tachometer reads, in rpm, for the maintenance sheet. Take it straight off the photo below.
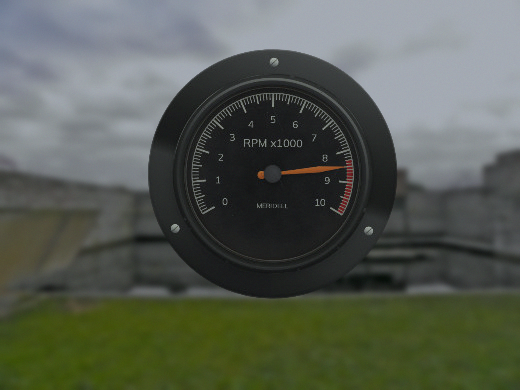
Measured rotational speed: 8500 rpm
